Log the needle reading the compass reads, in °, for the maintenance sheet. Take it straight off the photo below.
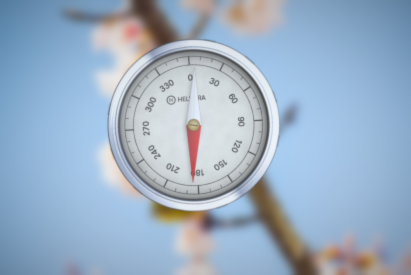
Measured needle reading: 185 °
